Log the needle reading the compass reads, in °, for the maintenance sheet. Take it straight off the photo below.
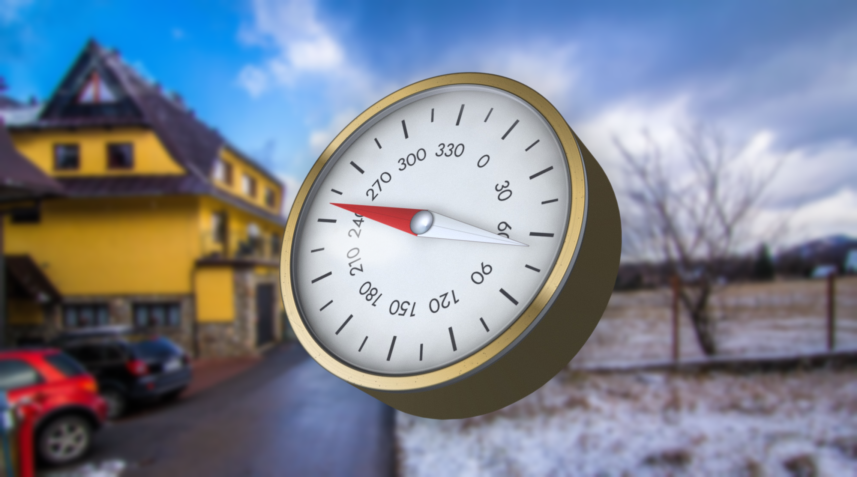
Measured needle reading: 247.5 °
